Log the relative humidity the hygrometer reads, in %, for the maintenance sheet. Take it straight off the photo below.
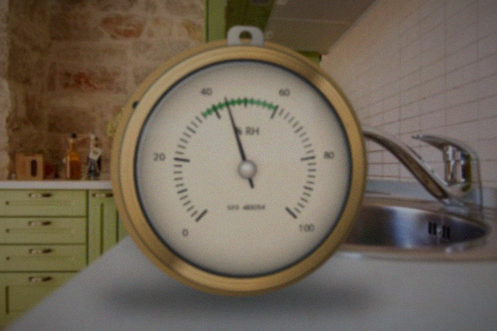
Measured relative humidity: 44 %
